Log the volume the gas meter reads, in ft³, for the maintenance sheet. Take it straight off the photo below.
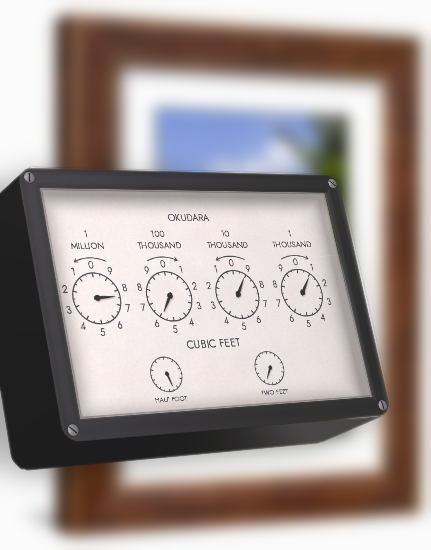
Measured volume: 759100 ft³
